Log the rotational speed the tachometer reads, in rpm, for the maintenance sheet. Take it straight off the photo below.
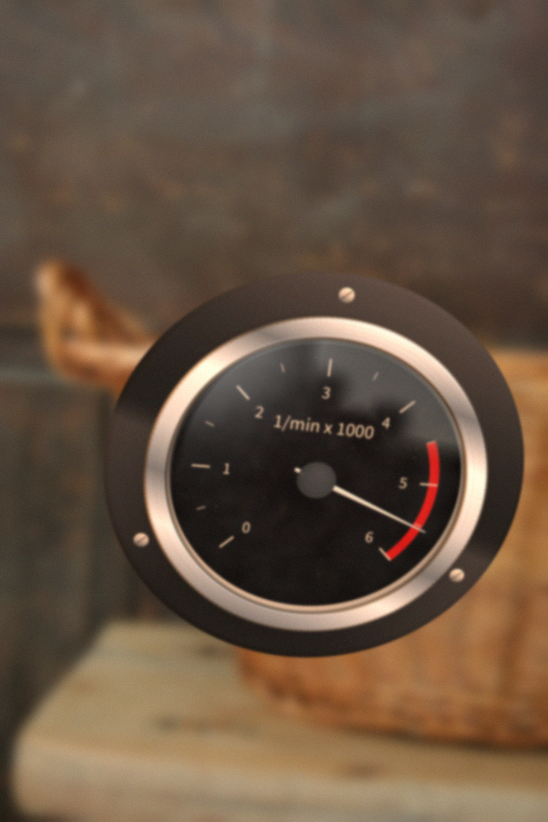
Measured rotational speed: 5500 rpm
